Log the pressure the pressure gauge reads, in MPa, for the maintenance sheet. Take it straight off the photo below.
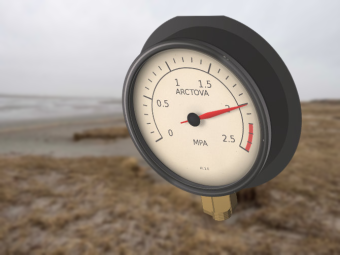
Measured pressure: 2 MPa
